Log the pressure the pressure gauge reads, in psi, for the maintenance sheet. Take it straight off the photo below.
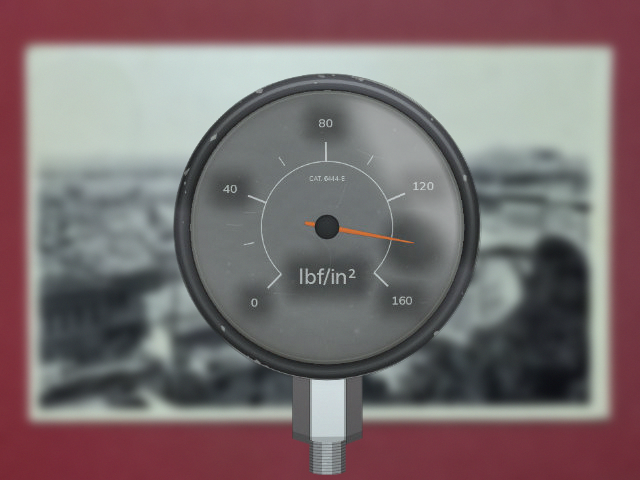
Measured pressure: 140 psi
